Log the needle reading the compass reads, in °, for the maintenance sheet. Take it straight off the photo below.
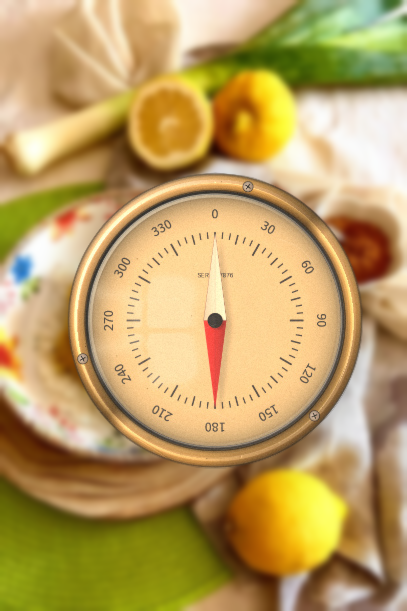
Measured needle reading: 180 °
